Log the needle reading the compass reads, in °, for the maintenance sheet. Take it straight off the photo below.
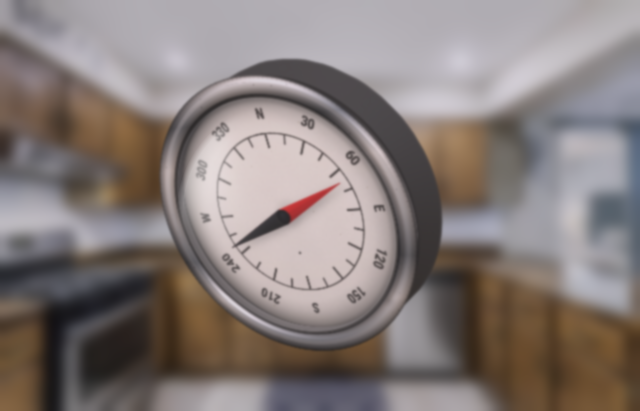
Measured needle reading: 67.5 °
